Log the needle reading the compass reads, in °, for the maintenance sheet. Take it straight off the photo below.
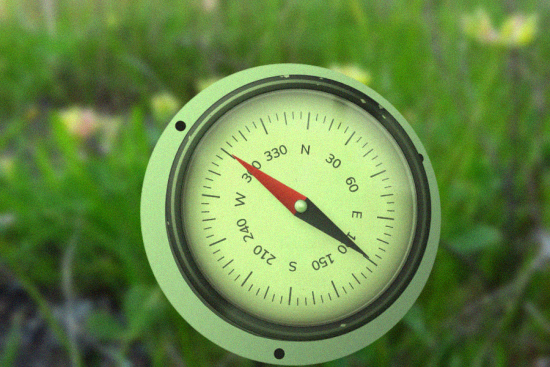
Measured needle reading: 300 °
